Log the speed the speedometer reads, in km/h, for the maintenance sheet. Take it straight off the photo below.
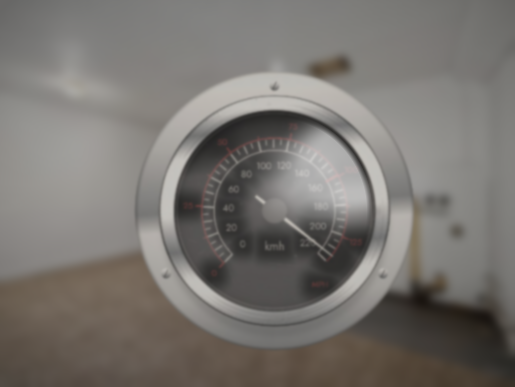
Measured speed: 215 km/h
